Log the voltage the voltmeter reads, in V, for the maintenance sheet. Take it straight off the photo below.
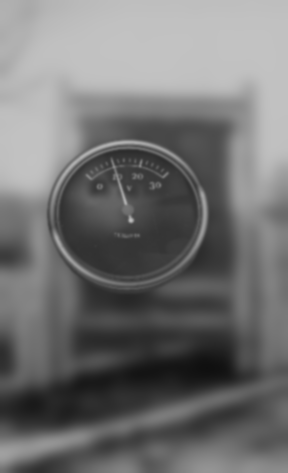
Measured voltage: 10 V
